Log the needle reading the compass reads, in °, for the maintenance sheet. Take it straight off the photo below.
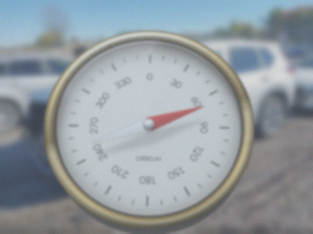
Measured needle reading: 70 °
